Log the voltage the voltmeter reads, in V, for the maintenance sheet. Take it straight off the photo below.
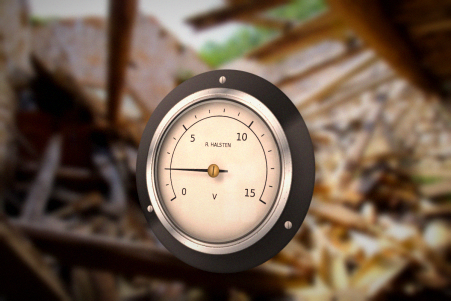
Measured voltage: 2 V
